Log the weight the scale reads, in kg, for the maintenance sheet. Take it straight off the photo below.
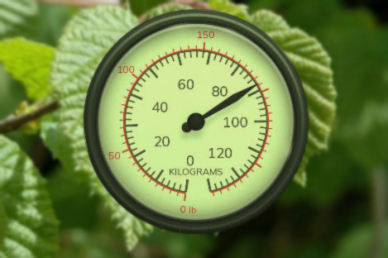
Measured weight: 88 kg
